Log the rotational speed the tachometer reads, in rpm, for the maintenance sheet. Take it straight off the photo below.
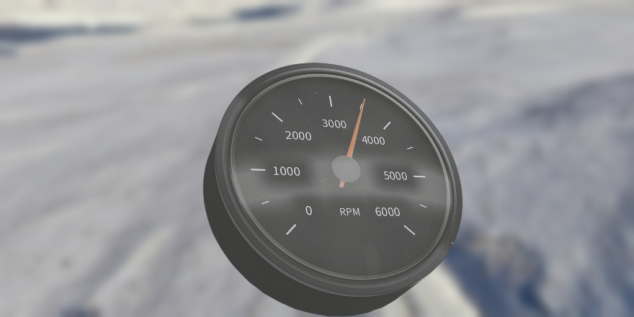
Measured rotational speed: 3500 rpm
